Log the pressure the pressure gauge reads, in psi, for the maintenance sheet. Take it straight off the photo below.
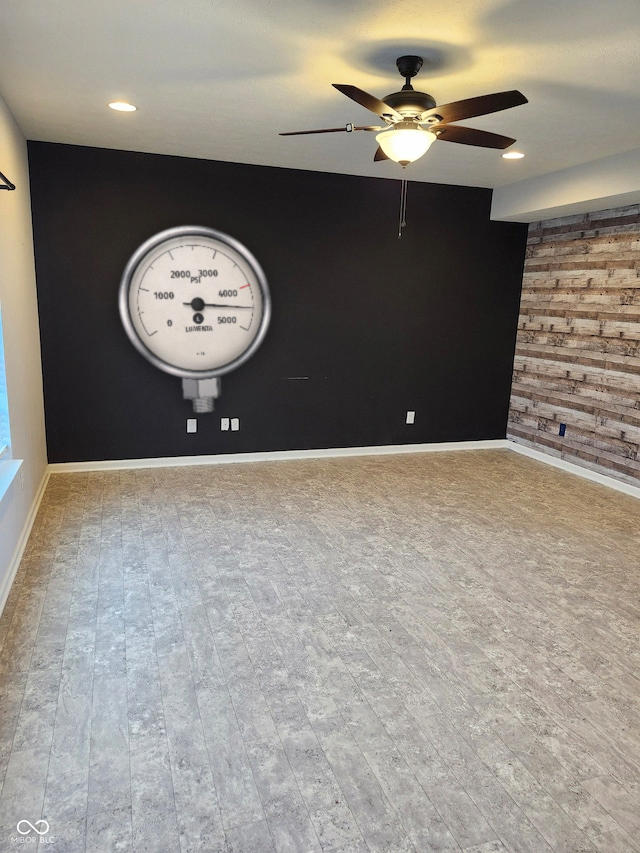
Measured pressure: 4500 psi
